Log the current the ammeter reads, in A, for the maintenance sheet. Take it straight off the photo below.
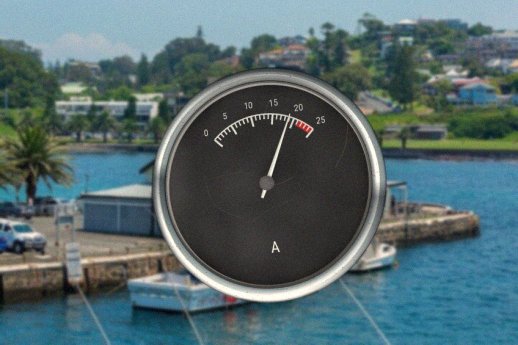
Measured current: 19 A
